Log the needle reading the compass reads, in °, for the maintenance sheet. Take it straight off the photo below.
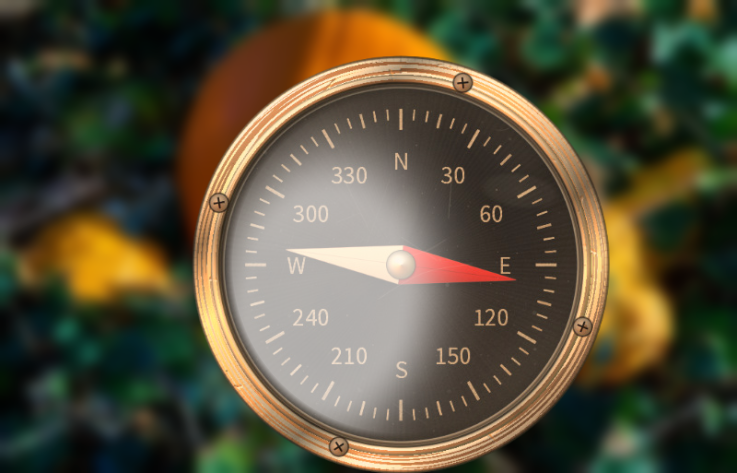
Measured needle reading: 97.5 °
